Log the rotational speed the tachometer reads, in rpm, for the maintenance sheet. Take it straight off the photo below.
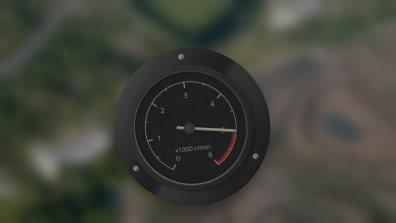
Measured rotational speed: 5000 rpm
